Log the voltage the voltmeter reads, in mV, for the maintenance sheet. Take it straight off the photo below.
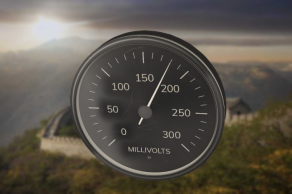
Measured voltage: 180 mV
